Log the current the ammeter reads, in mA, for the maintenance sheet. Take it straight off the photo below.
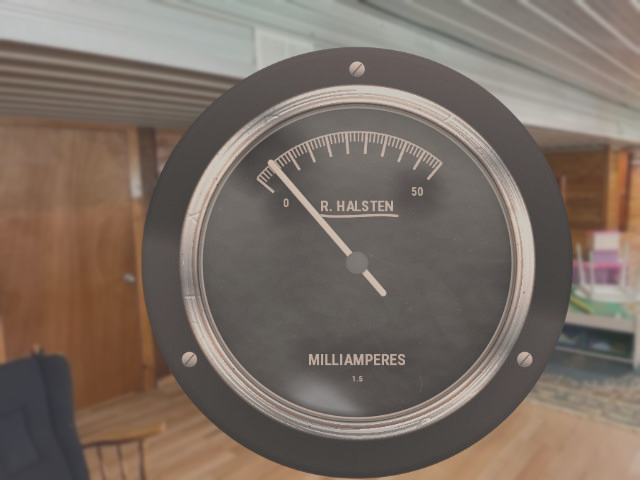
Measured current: 5 mA
